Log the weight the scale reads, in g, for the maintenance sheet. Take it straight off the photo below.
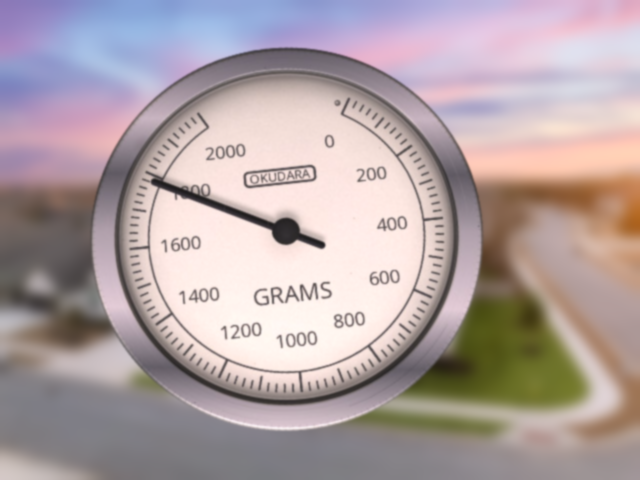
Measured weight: 1780 g
